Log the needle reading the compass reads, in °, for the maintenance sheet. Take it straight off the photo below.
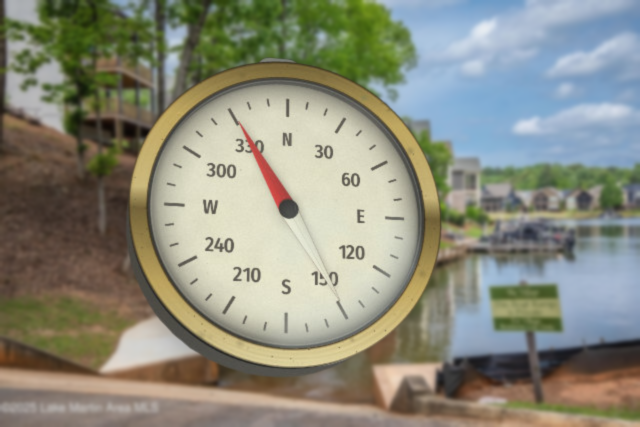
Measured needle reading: 330 °
